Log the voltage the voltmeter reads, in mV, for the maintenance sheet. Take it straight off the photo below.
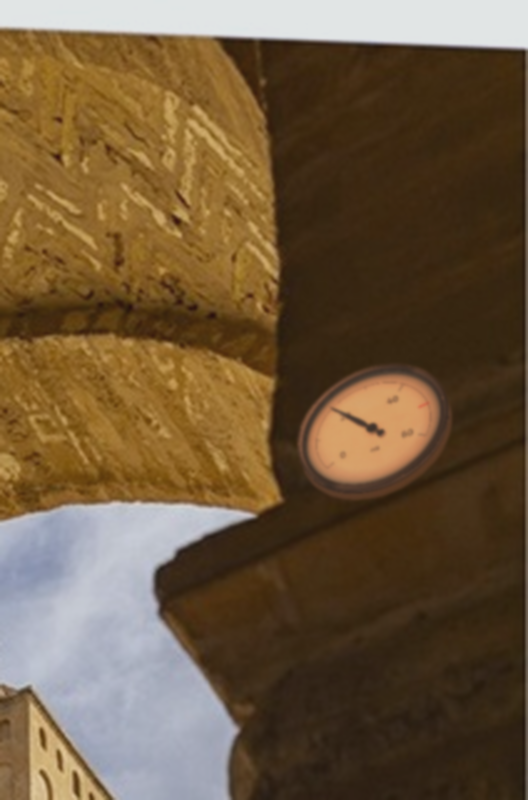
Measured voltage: 20 mV
